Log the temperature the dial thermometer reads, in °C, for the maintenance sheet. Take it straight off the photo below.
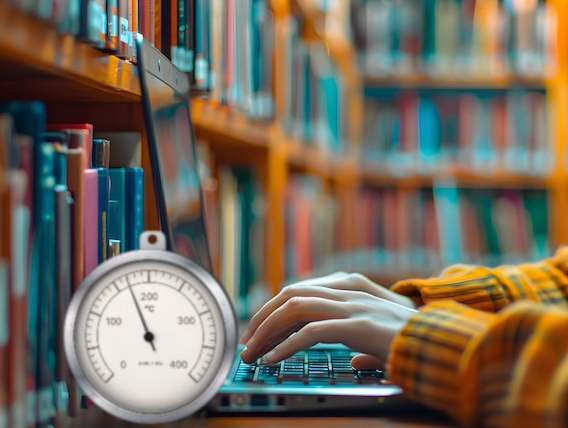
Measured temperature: 170 °C
